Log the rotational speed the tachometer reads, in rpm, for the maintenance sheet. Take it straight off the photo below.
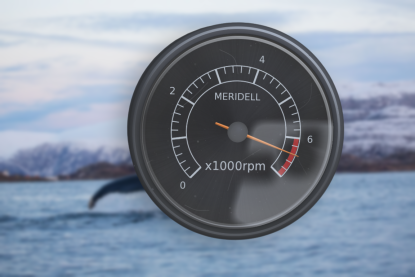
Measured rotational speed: 6400 rpm
